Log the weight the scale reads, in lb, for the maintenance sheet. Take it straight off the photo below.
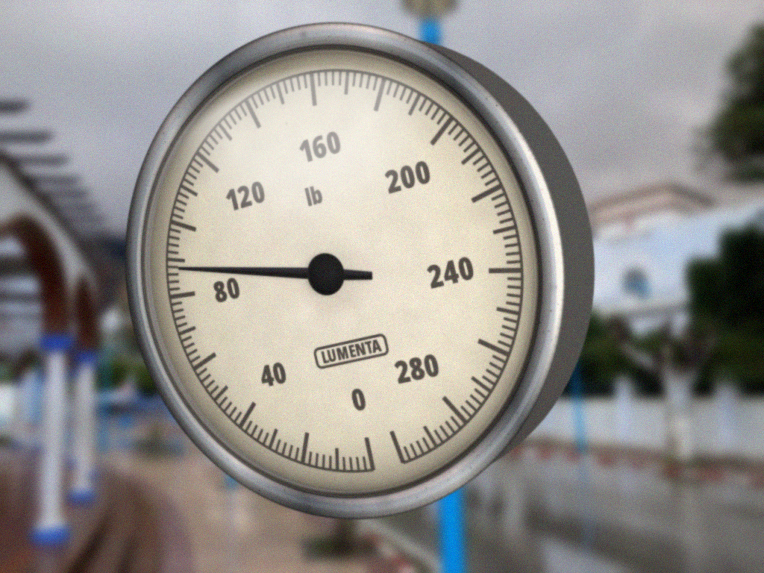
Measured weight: 88 lb
